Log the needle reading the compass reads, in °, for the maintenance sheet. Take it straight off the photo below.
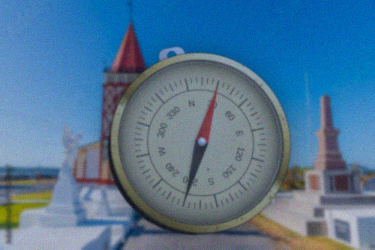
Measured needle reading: 30 °
